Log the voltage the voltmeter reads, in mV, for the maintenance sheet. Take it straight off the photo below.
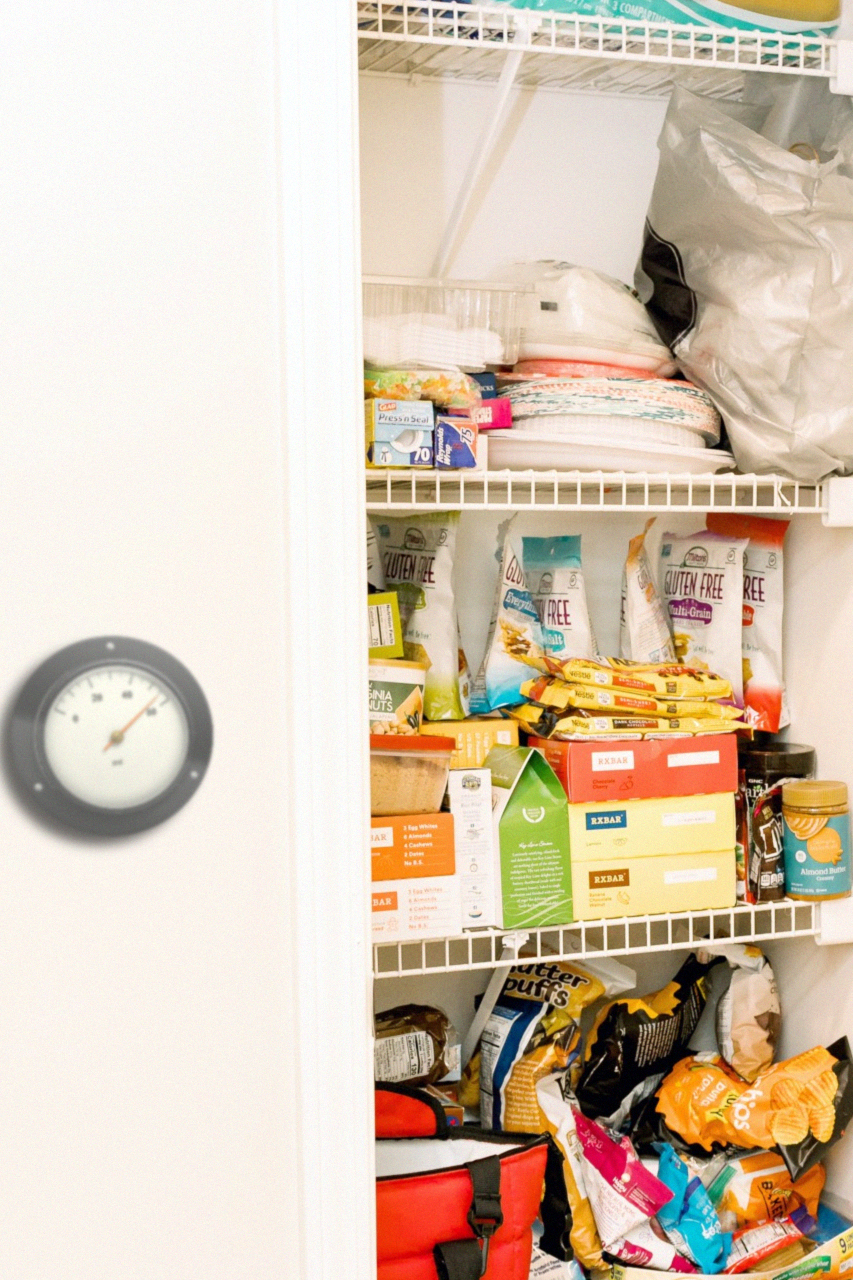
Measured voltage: 55 mV
